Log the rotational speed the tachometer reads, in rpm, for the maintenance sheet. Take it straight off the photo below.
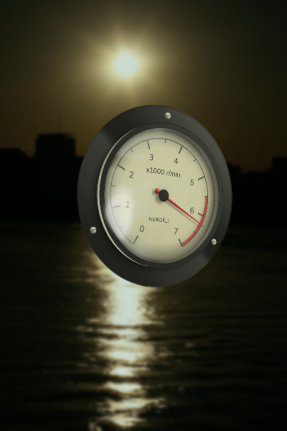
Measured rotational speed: 6250 rpm
